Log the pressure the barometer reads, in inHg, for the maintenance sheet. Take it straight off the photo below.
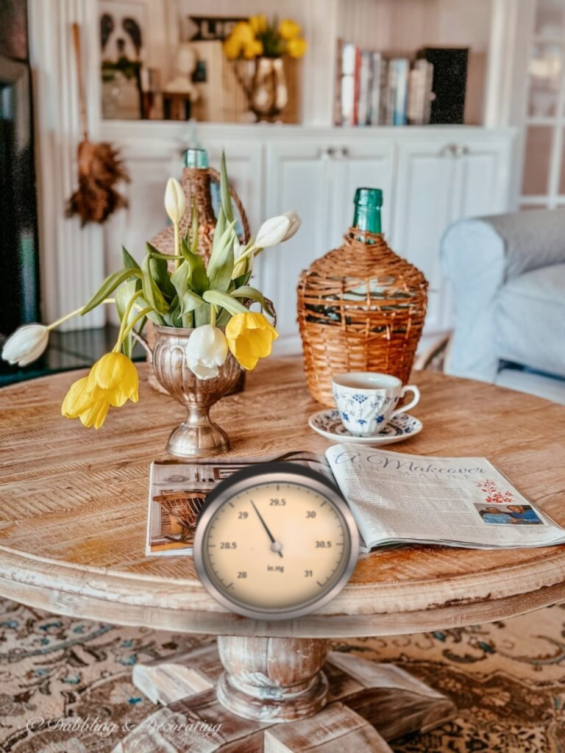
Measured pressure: 29.2 inHg
